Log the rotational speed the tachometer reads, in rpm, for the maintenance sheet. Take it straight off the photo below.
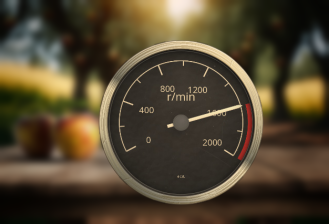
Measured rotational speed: 1600 rpm
